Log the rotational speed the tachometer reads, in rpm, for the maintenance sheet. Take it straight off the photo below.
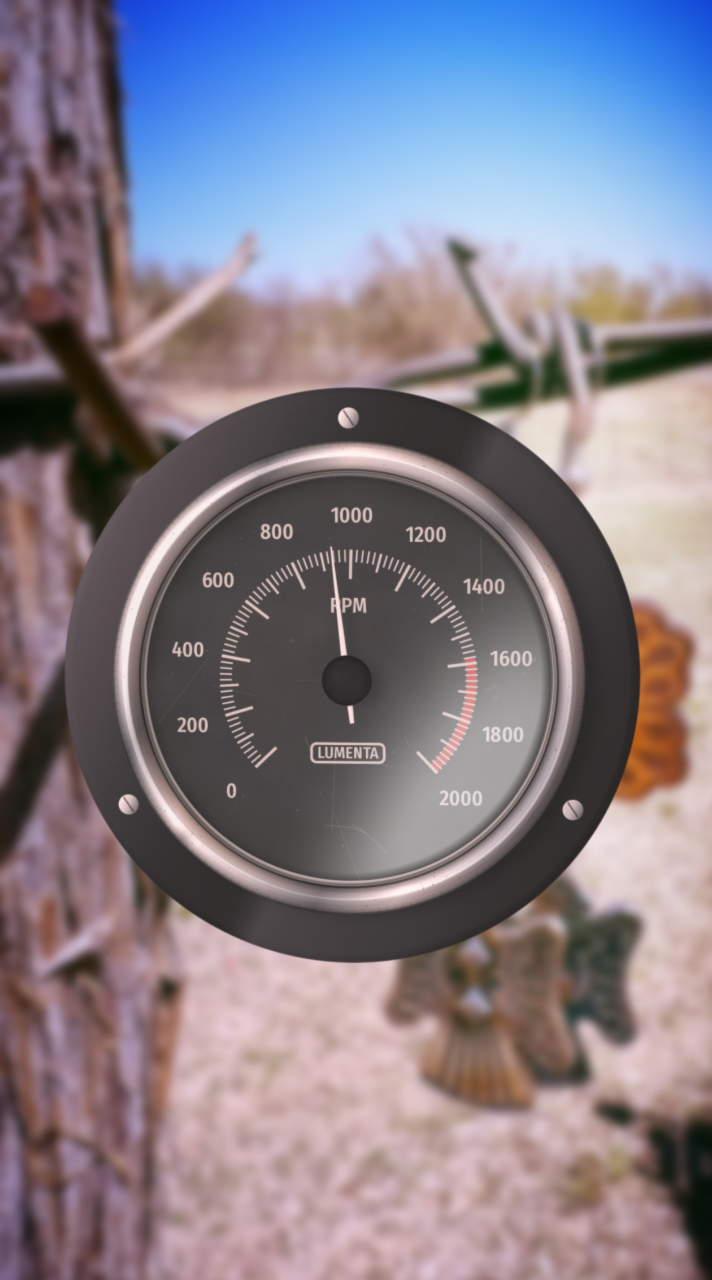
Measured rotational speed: 940 rpm
